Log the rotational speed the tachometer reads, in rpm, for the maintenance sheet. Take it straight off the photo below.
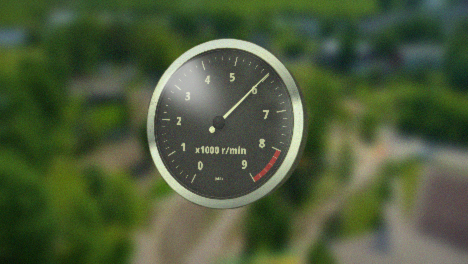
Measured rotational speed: 6000 rpm
